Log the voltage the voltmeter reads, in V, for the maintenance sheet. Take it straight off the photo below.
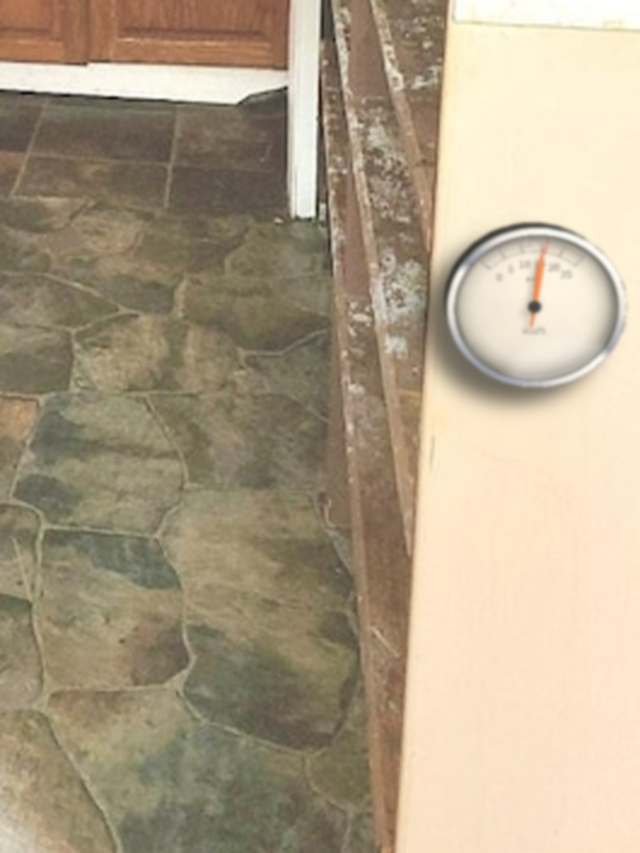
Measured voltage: 15 V
